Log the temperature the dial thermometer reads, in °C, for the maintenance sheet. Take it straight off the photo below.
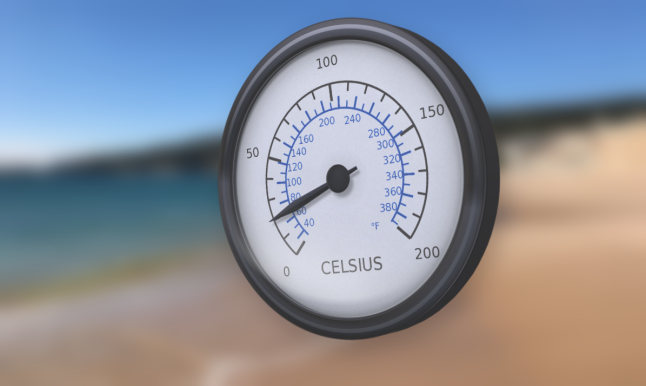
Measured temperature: 20 °C
